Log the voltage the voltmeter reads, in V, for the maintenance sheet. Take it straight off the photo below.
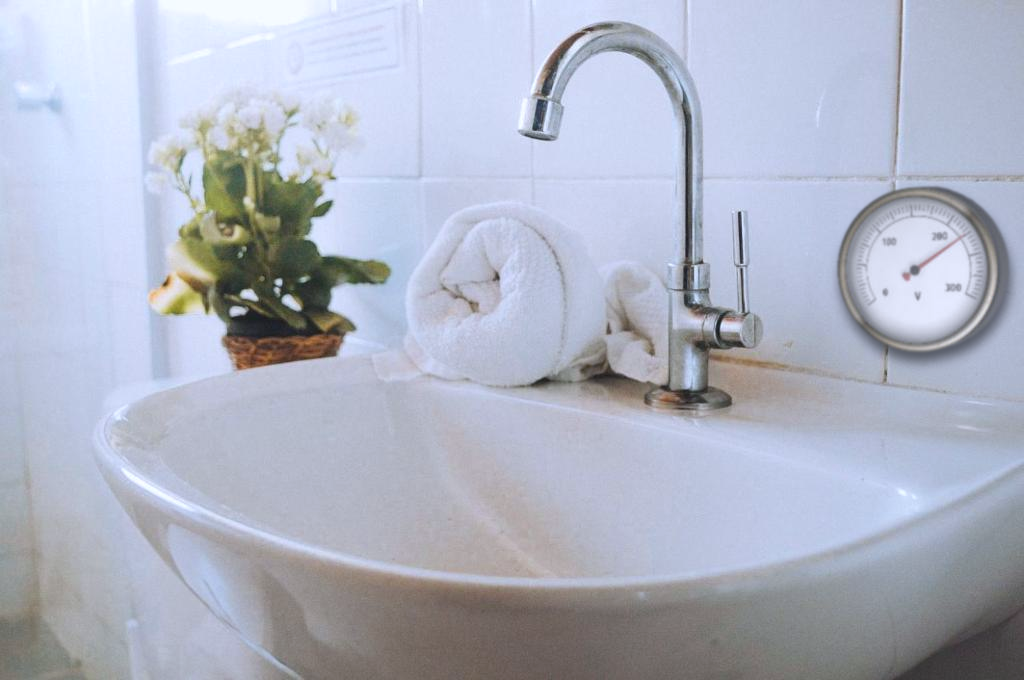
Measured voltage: 225 V
